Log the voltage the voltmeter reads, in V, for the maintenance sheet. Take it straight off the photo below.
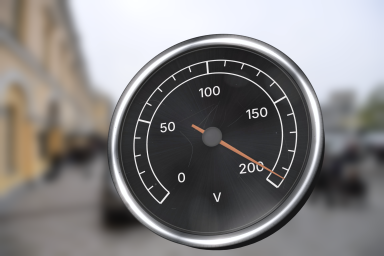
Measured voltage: 195 V
